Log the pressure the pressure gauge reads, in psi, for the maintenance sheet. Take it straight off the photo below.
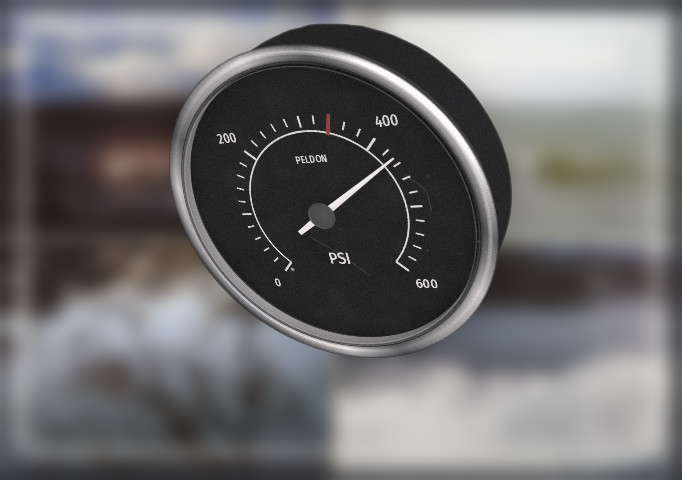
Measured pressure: 430 psi
